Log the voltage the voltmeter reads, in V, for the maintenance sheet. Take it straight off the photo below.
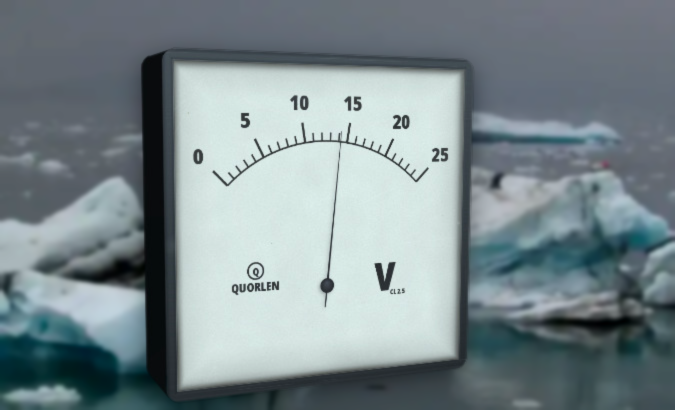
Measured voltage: 14 V
